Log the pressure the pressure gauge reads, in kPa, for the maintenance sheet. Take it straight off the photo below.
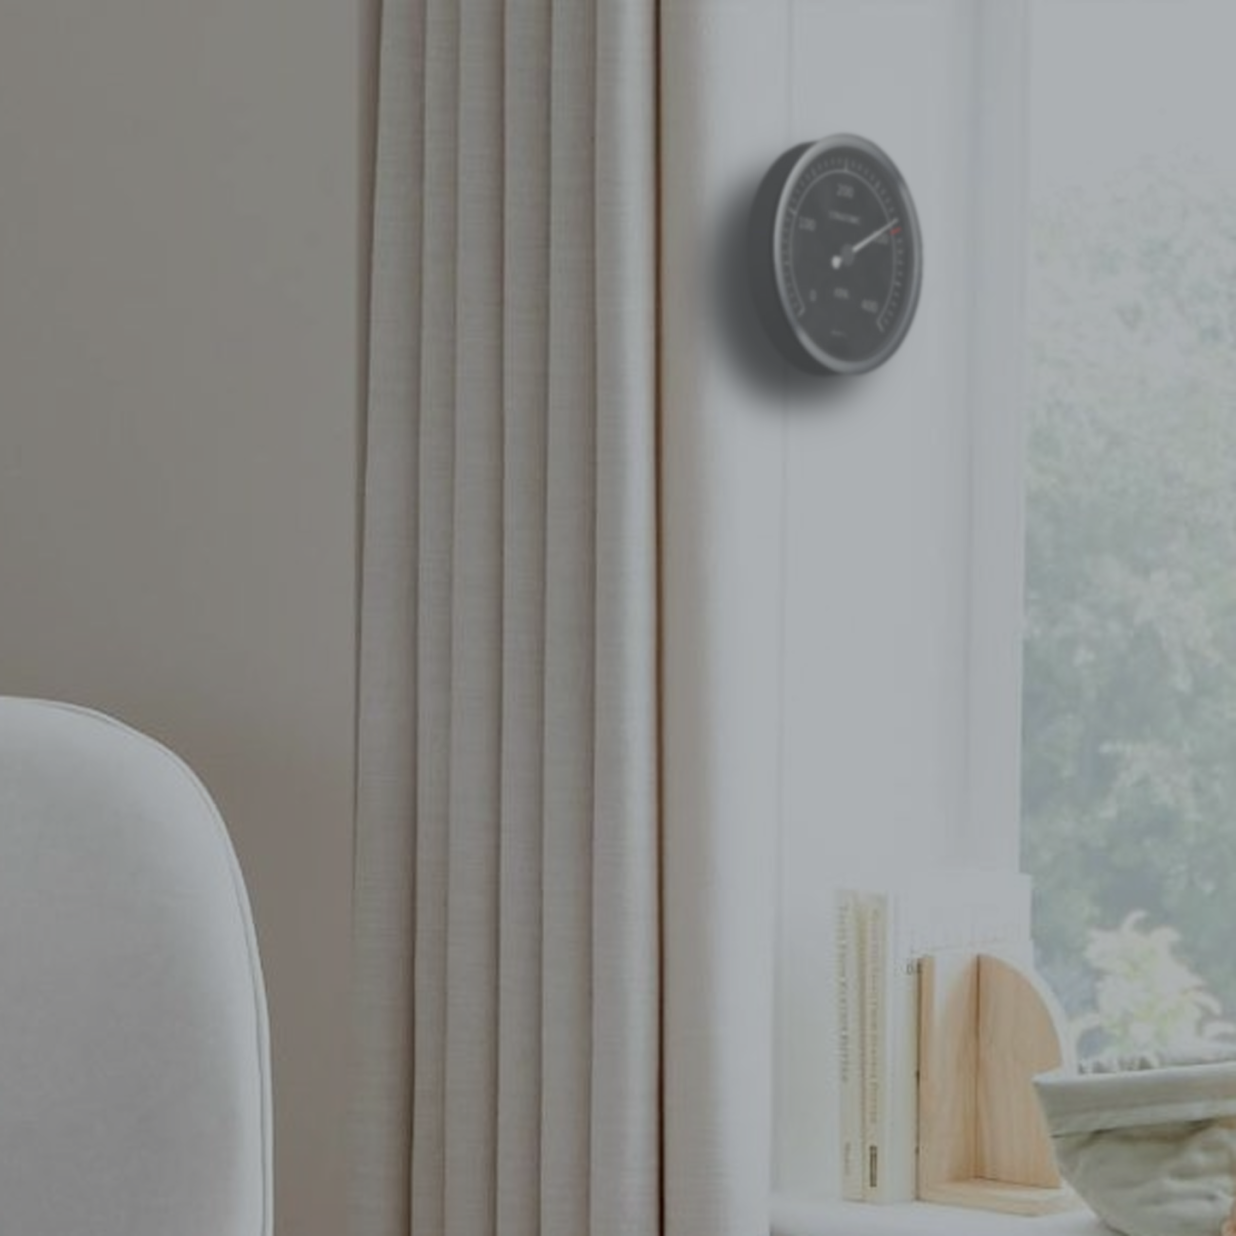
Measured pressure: 290 kPa
